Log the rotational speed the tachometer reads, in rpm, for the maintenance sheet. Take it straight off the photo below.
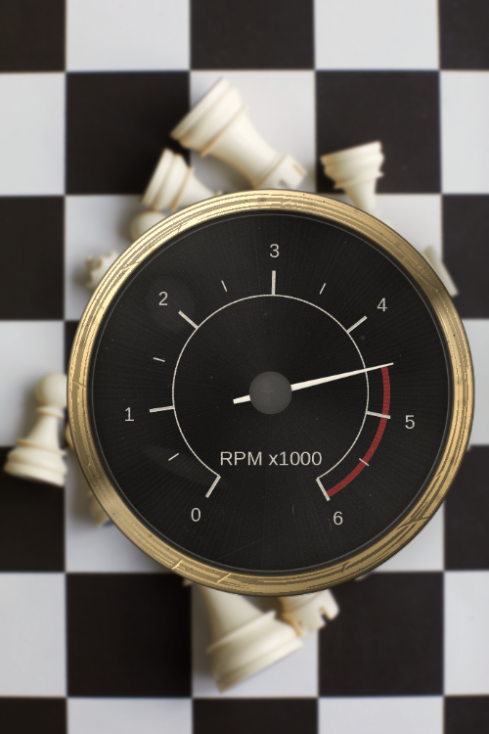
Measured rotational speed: 4500 rpm
